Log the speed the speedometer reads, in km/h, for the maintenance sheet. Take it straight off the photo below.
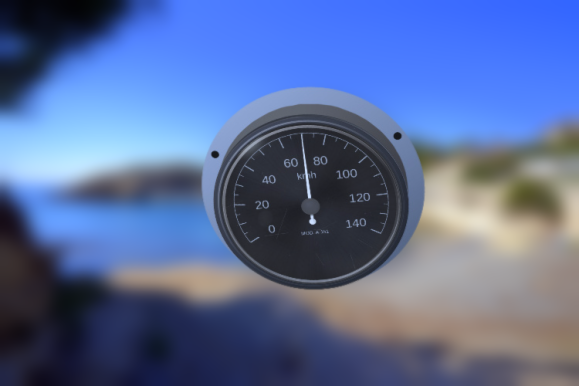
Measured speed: 70 km/h
